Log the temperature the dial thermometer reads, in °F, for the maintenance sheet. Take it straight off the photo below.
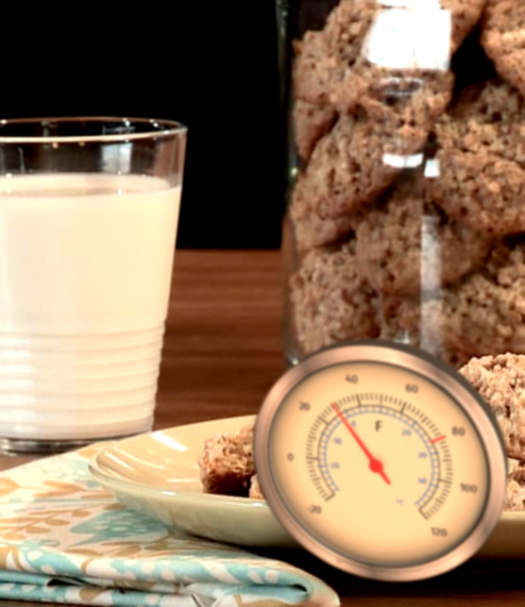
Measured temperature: 30 °F
